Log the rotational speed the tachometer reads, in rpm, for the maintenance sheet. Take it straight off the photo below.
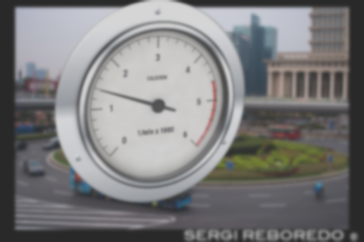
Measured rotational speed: 1400 rpm
